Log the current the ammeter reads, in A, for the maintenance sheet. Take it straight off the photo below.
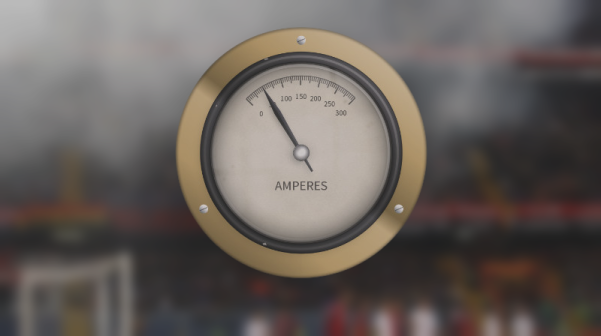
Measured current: 50 A
